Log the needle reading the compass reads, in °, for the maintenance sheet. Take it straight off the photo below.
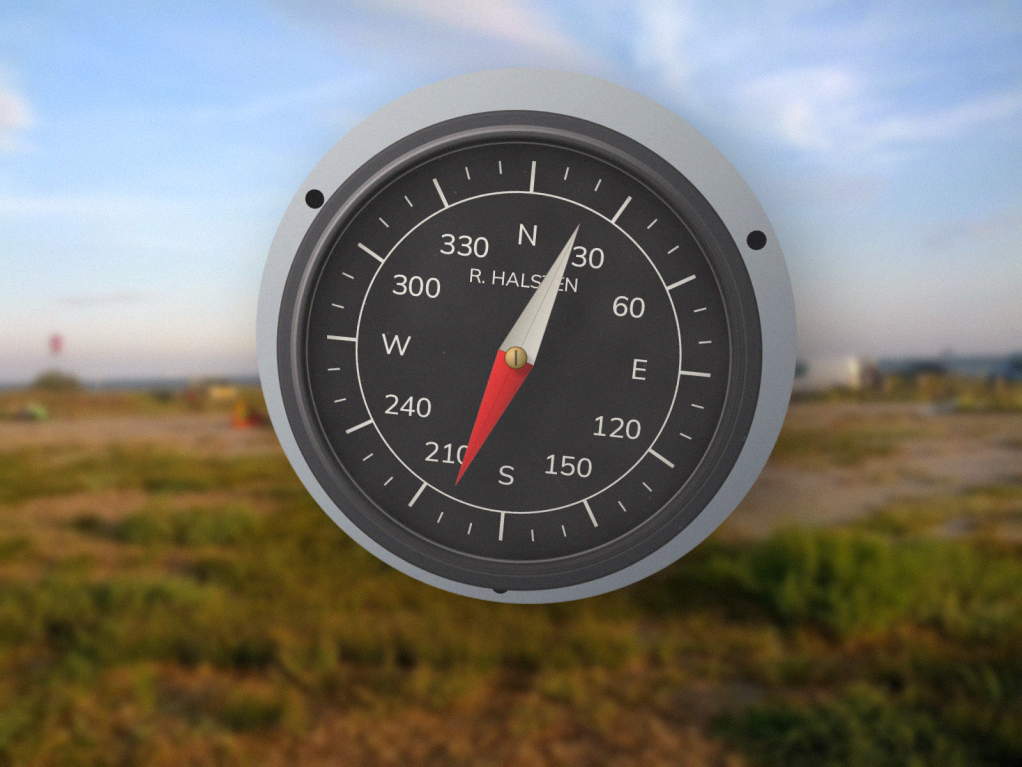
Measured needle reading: 200 °
